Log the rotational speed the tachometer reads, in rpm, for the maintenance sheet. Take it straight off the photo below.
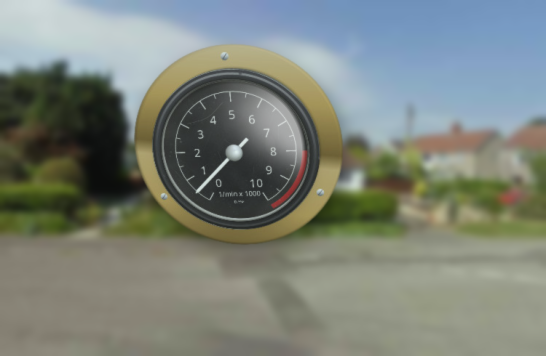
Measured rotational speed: 500 rpm
